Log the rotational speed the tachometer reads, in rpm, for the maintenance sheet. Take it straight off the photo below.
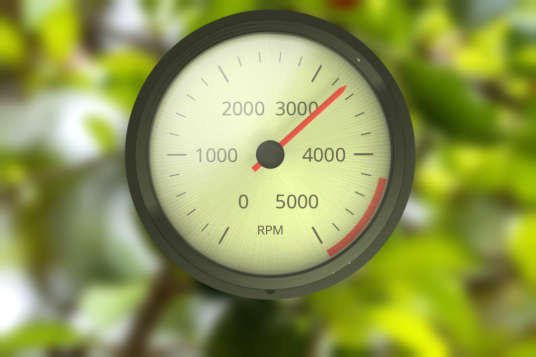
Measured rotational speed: 3300 rpm
